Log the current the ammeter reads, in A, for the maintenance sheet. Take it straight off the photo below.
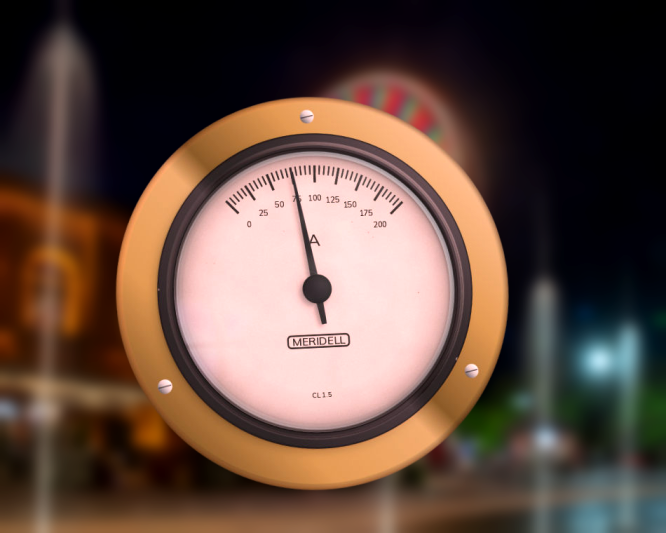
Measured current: 75 A
